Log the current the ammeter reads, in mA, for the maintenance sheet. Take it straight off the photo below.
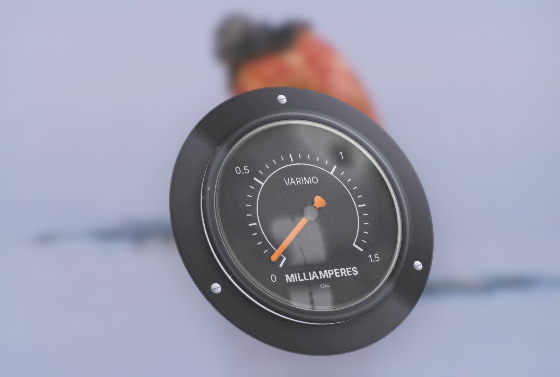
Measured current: 0.05 mA
